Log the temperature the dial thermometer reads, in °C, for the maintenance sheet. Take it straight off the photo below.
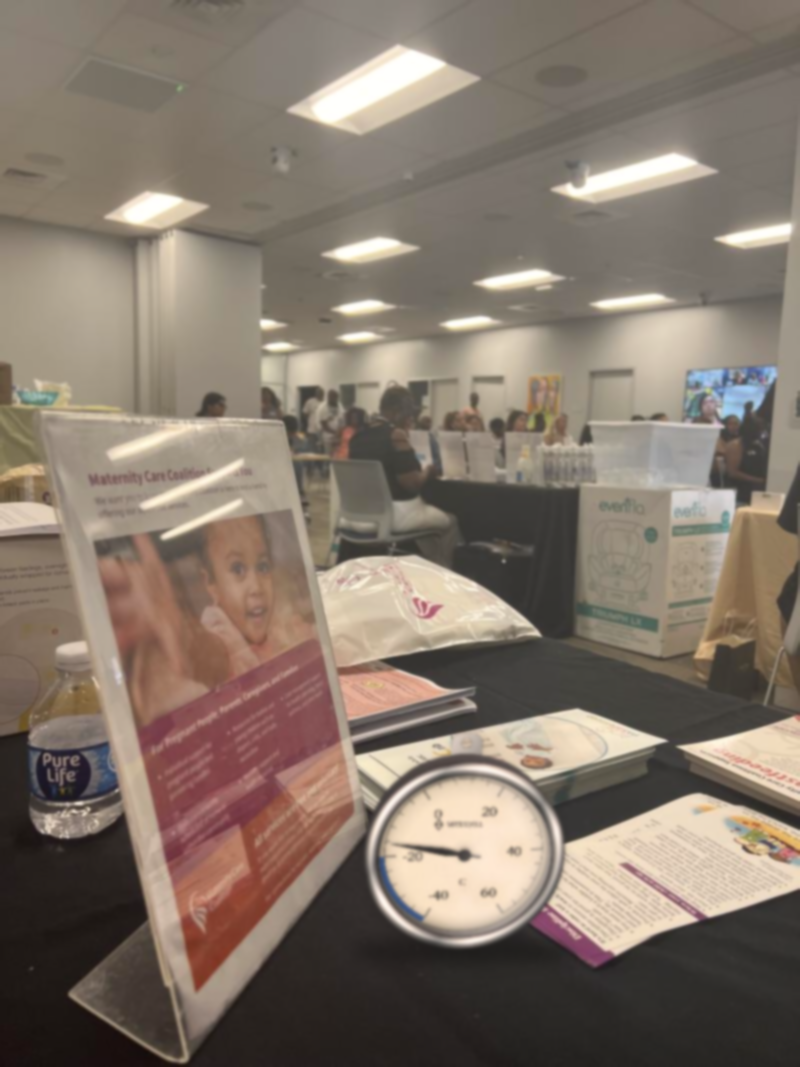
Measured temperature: -16 °C
